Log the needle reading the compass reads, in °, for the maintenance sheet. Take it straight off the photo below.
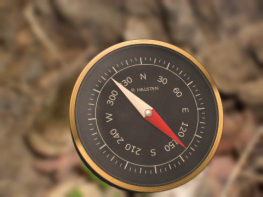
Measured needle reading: 140 °
